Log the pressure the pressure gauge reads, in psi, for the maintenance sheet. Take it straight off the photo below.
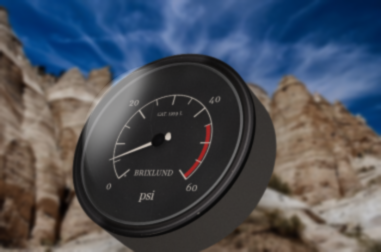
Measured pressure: 5 psi
